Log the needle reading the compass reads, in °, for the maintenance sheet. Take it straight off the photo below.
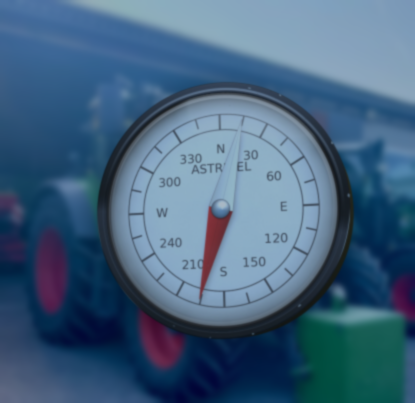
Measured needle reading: 195 °
